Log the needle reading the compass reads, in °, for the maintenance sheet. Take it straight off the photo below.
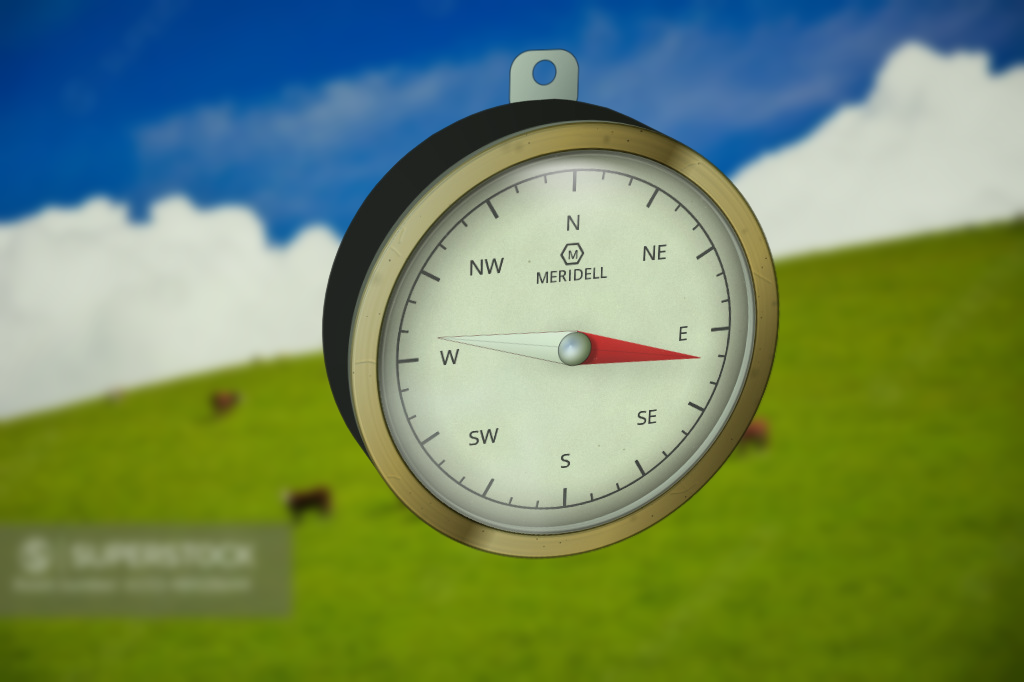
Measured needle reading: 100 °
